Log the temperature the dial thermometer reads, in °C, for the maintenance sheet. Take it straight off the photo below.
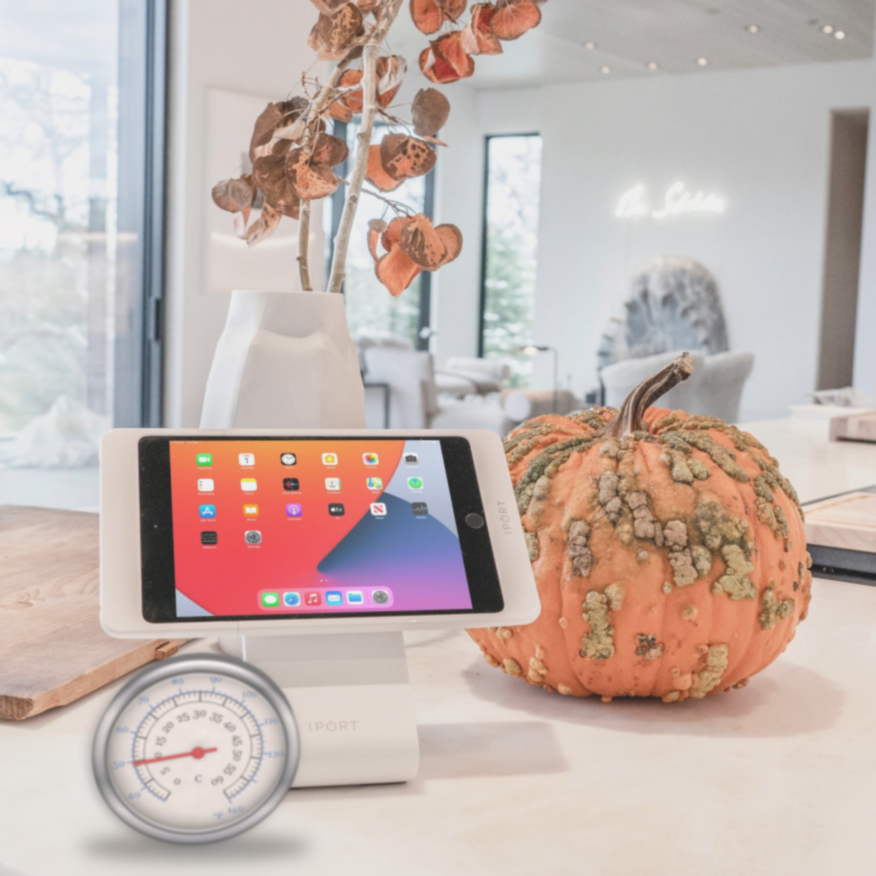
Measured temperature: 10 °C
